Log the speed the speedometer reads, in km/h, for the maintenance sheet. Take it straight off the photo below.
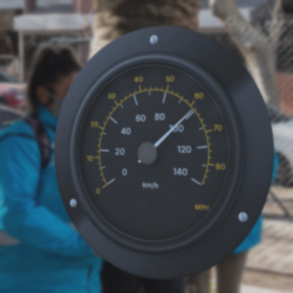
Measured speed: 100 km/h
